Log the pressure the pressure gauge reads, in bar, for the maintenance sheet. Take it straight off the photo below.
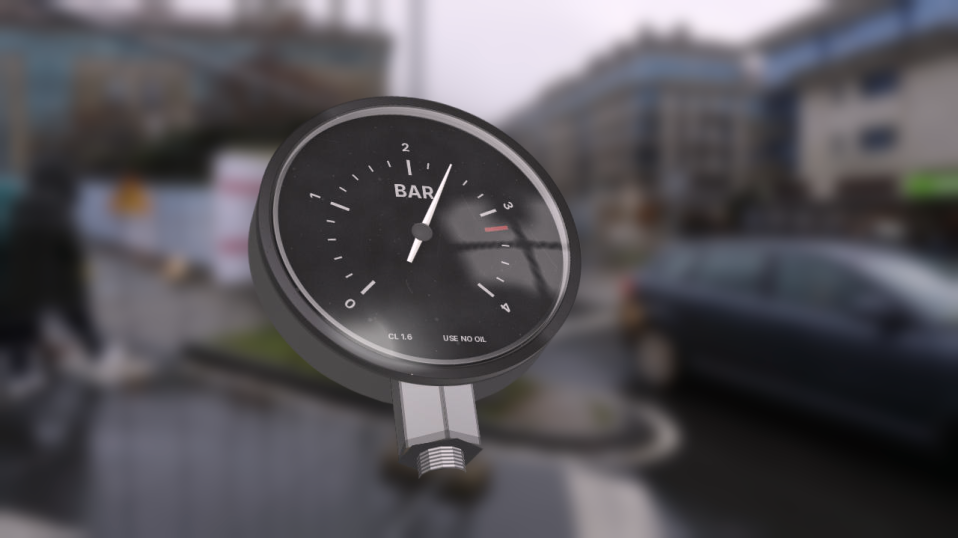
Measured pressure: 2.4 bar
